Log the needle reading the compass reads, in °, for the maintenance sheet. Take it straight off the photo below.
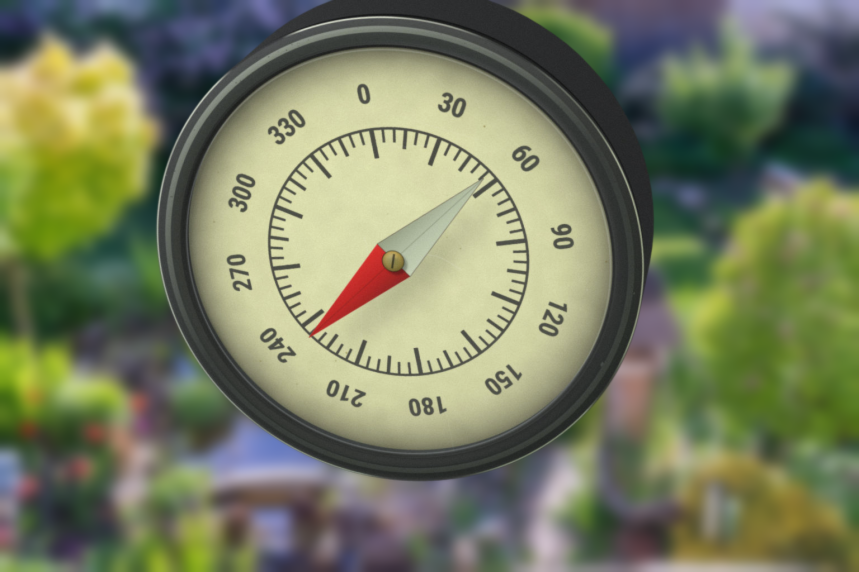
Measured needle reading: 235 °
